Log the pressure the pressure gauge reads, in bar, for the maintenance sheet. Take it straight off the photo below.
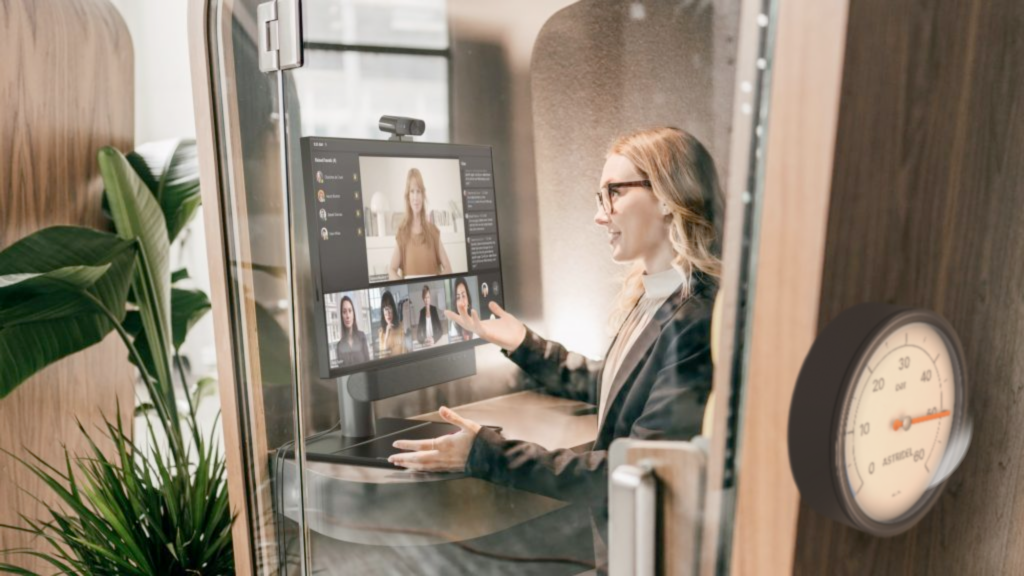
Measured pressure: 50 bar
